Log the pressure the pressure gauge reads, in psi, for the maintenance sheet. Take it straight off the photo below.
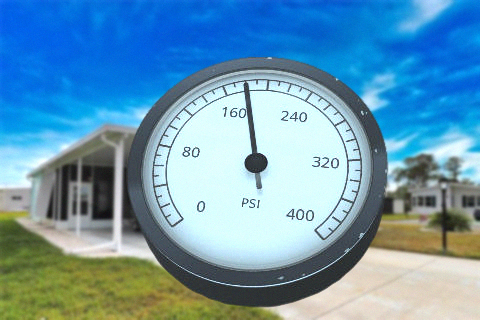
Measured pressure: 180 psi
